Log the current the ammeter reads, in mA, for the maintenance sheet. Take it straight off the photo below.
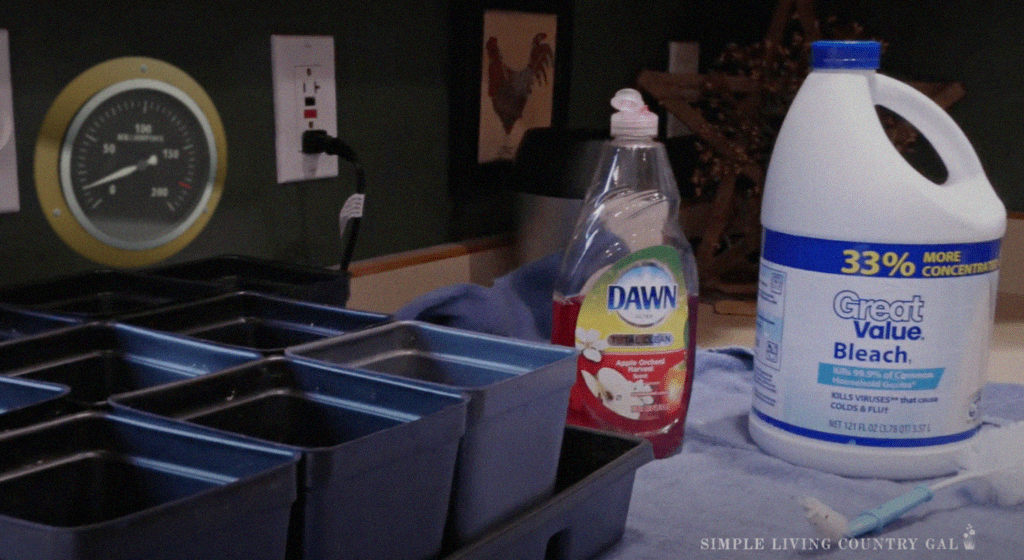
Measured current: 15 mA
